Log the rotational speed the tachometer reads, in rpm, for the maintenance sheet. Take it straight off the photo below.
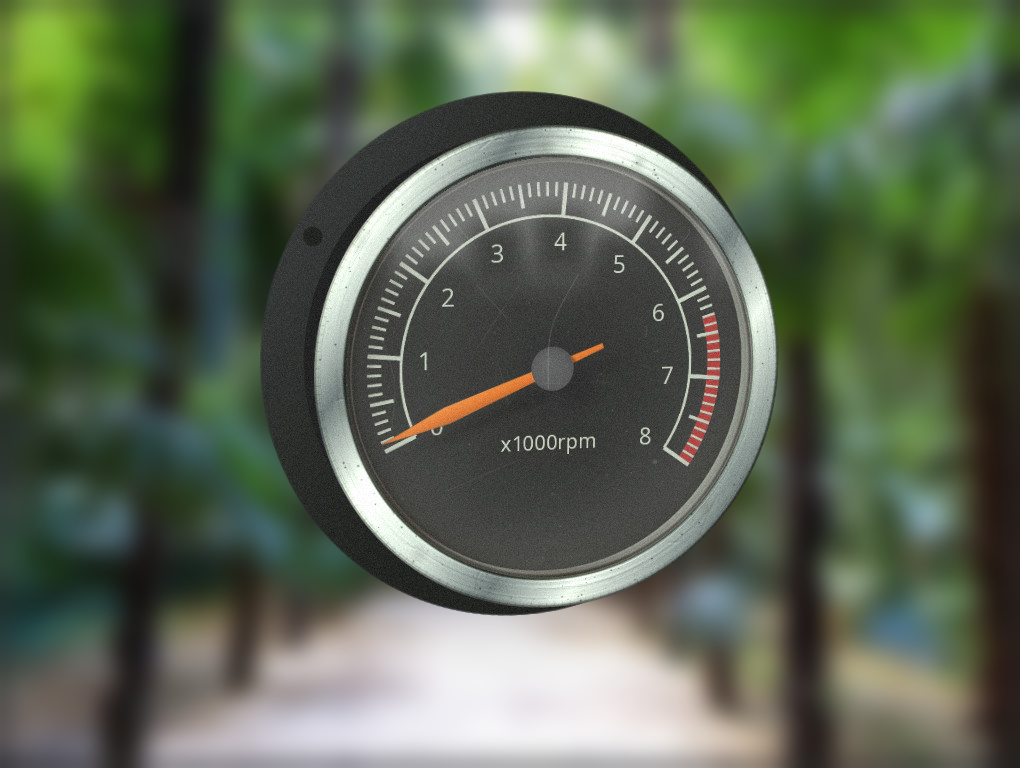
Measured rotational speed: 100 rpm
